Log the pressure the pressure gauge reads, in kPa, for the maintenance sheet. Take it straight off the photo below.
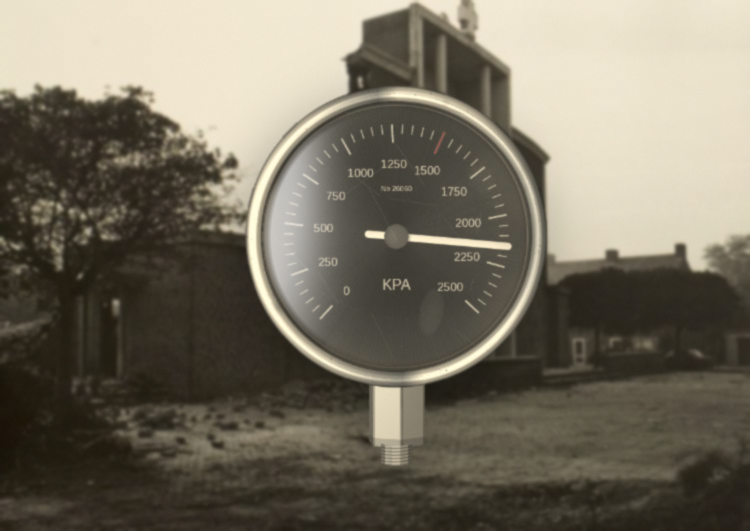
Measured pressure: 2150 kPa
